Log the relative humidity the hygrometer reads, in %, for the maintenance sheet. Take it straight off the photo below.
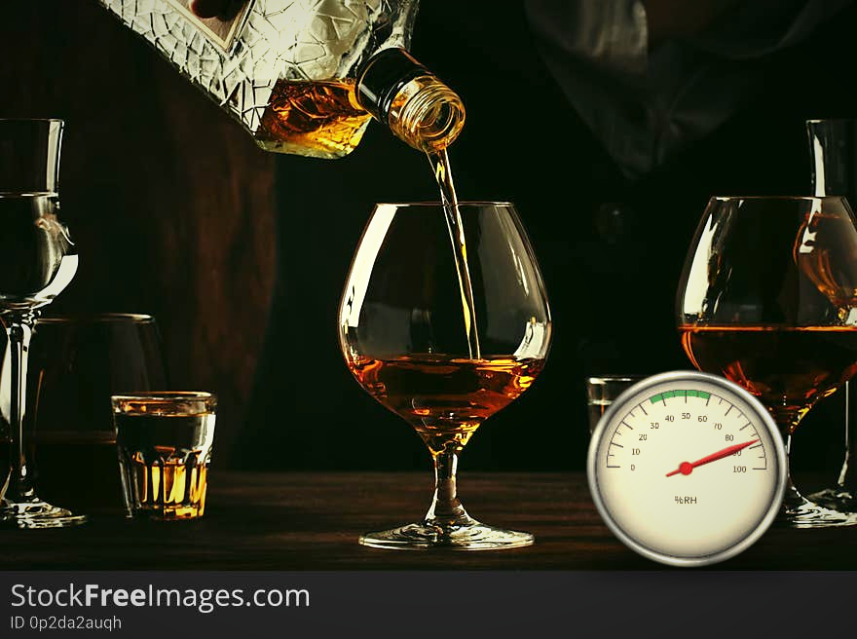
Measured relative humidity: 87.5 %
